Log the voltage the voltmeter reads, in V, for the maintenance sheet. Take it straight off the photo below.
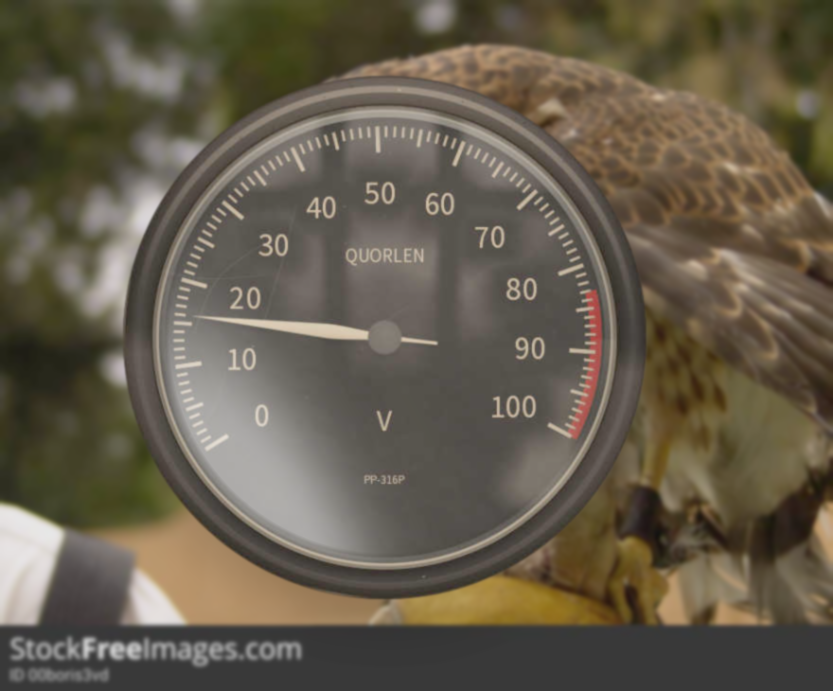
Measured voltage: 16 V
